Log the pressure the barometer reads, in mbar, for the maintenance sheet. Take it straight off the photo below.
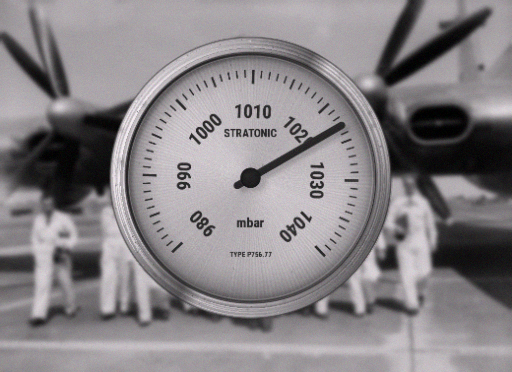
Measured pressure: 1023 mbar
